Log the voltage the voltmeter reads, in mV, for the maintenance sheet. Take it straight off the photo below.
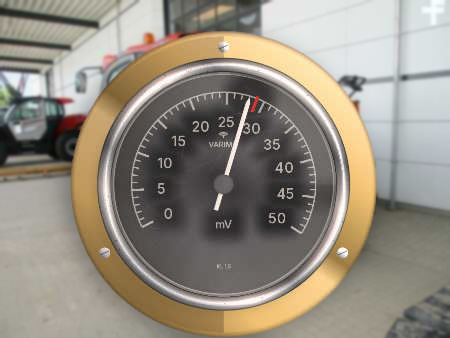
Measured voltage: 28 mV
